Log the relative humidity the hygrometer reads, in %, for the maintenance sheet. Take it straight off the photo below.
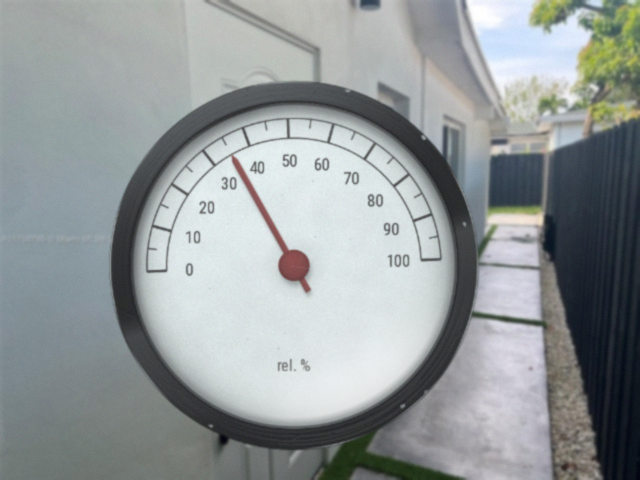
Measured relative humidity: 35 %
